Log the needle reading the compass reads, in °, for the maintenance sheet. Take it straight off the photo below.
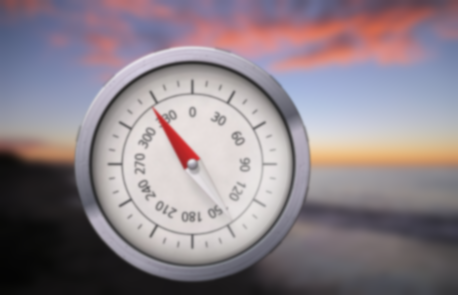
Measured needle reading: 325 °
